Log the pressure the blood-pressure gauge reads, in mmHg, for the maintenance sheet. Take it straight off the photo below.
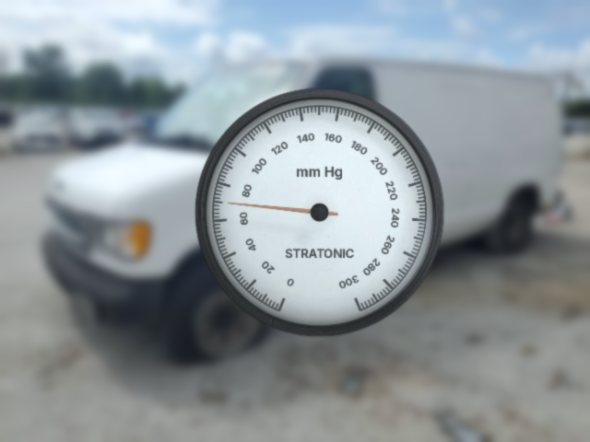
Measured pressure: 70 mmHg
